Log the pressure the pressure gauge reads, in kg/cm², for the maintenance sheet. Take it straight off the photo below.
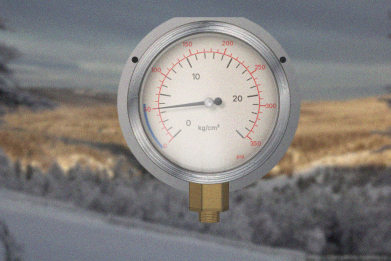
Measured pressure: 3.5 kg/cm²
